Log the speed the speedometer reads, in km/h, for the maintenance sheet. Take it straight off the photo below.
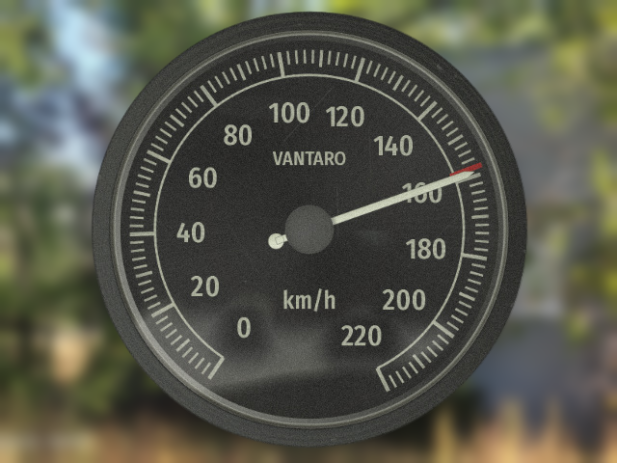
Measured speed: 159 km/h
